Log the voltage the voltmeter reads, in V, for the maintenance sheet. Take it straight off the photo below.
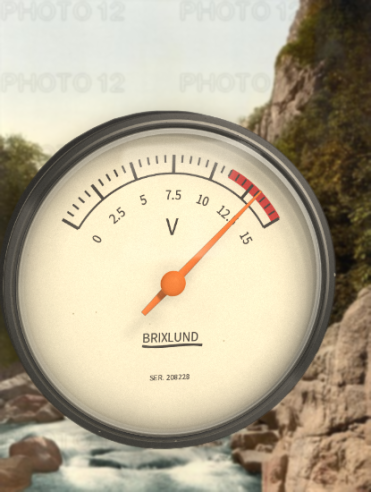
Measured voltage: 13 V
